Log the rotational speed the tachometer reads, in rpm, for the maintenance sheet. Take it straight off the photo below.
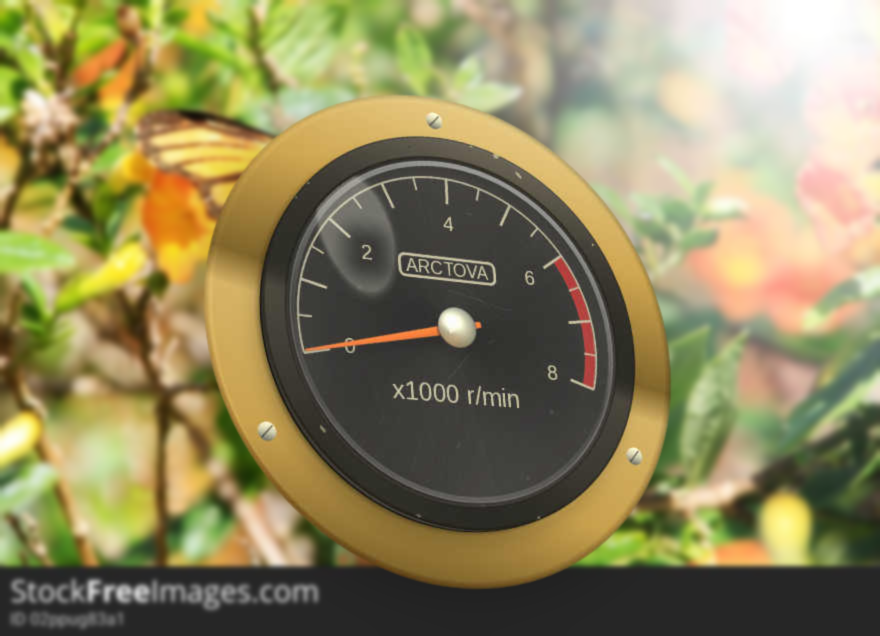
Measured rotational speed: 0 rpm
